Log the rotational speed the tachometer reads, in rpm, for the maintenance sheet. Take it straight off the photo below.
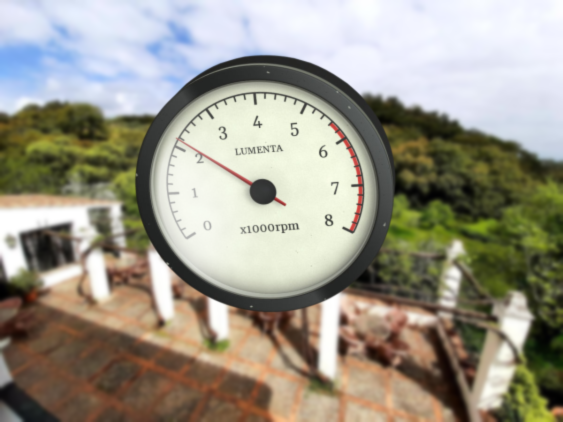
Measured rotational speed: 2200 rpm
